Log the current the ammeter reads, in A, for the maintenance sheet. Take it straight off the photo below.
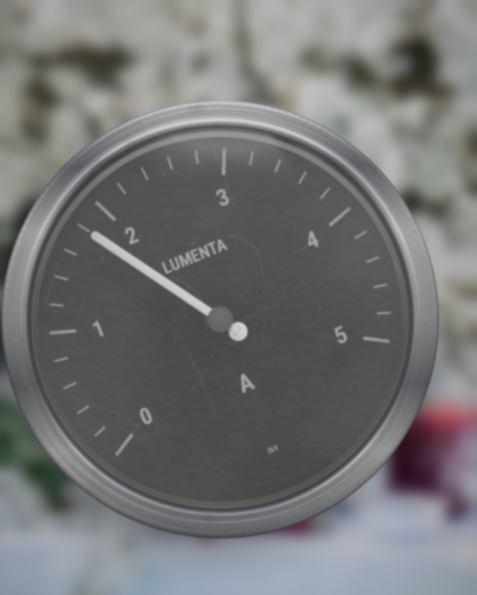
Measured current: 1.8 A
